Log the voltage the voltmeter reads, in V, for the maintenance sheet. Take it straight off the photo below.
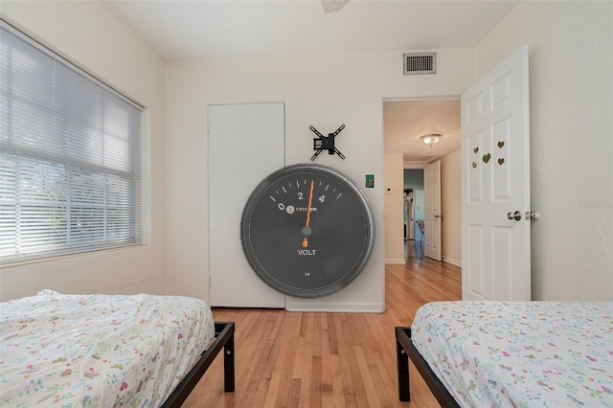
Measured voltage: 3 V
